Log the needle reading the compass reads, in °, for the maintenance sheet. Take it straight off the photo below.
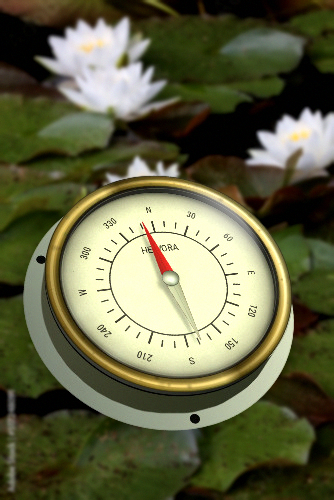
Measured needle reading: 350 °
